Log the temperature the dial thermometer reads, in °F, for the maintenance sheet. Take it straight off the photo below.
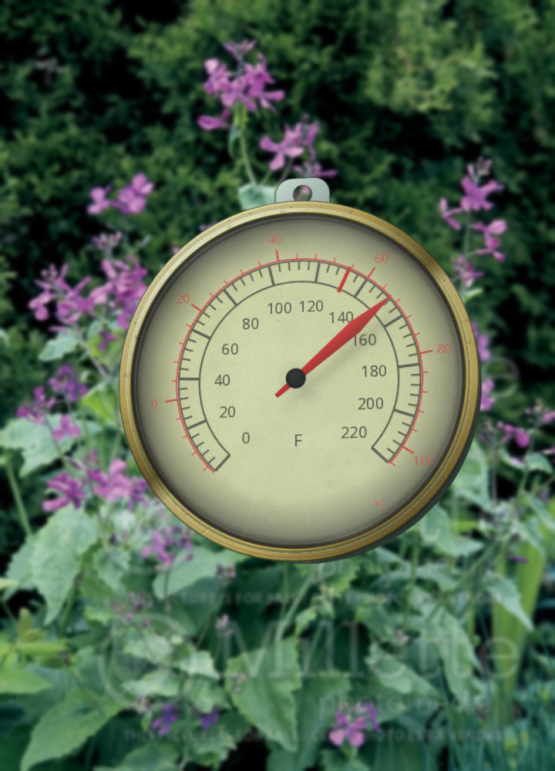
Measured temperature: 152 °F
